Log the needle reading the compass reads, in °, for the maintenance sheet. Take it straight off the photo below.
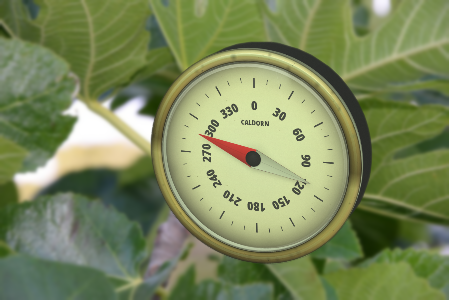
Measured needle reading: 290 °
